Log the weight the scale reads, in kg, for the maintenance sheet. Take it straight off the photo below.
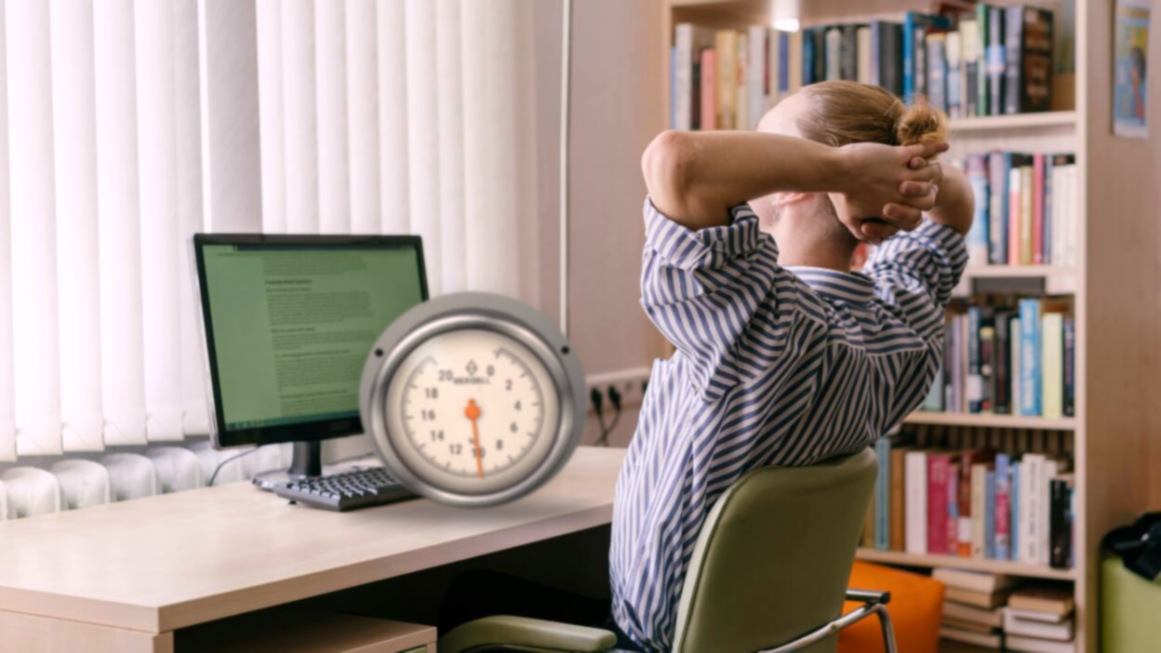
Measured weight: 10 kg
